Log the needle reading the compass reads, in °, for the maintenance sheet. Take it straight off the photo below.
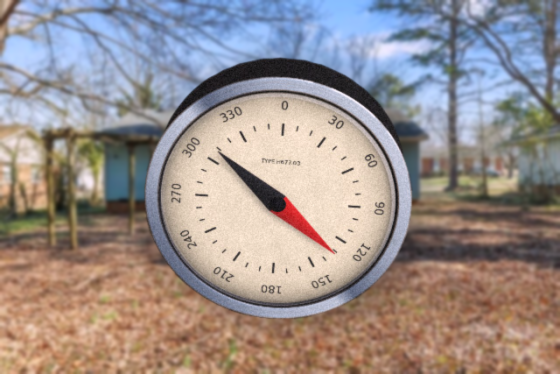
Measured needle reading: 130 °
